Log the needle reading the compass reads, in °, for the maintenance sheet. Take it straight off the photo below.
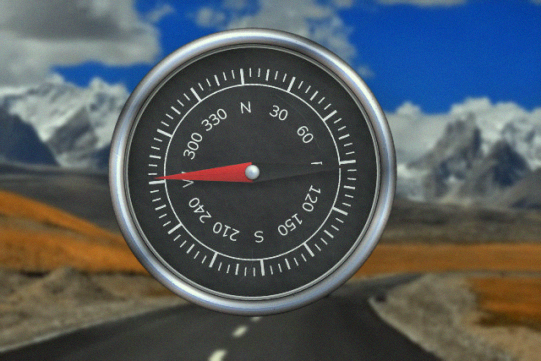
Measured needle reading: 272.5 °
